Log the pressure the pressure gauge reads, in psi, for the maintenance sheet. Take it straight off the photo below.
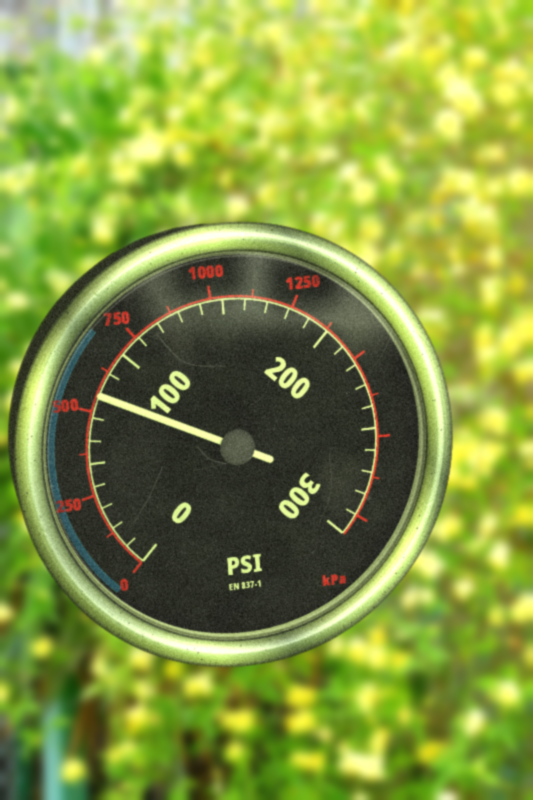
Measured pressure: 80 psi
